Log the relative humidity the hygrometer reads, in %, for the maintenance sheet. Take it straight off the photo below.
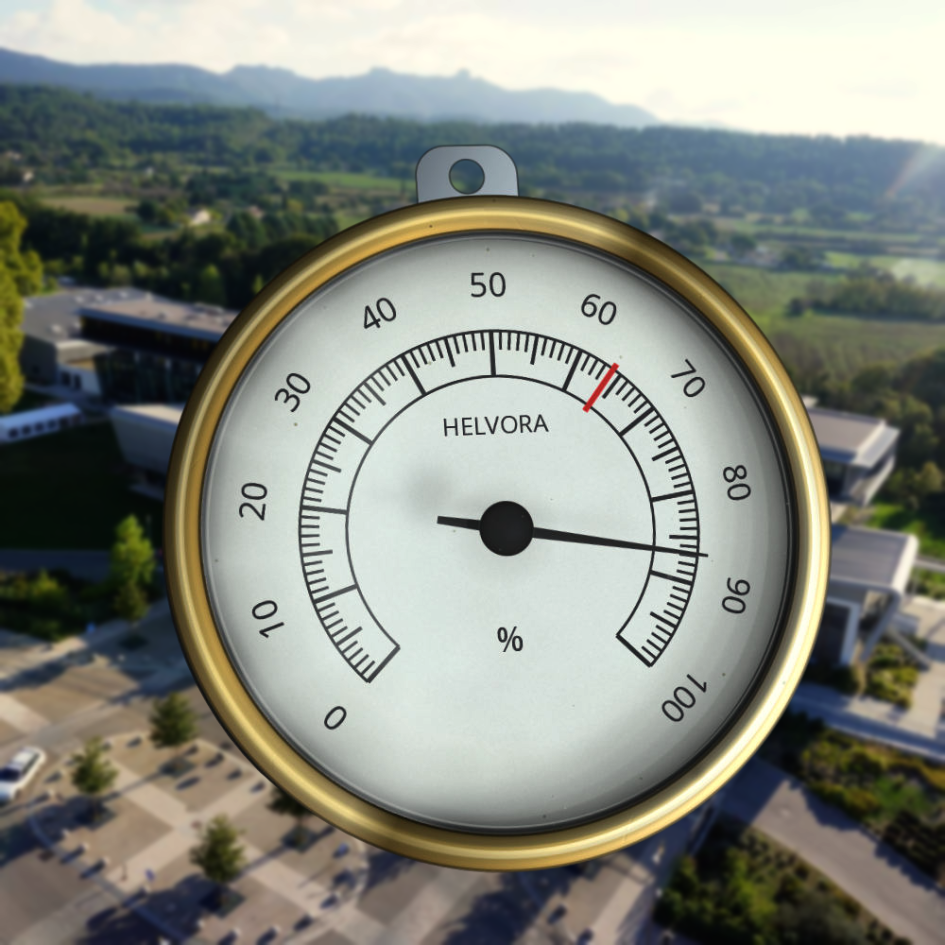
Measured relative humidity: 87 %
